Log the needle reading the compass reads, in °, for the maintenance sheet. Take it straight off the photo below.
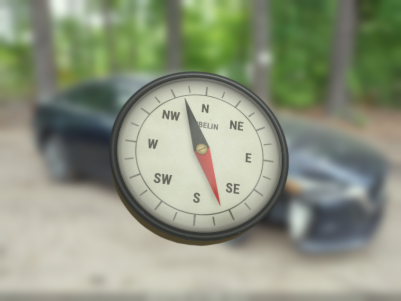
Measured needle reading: 157.5 °
